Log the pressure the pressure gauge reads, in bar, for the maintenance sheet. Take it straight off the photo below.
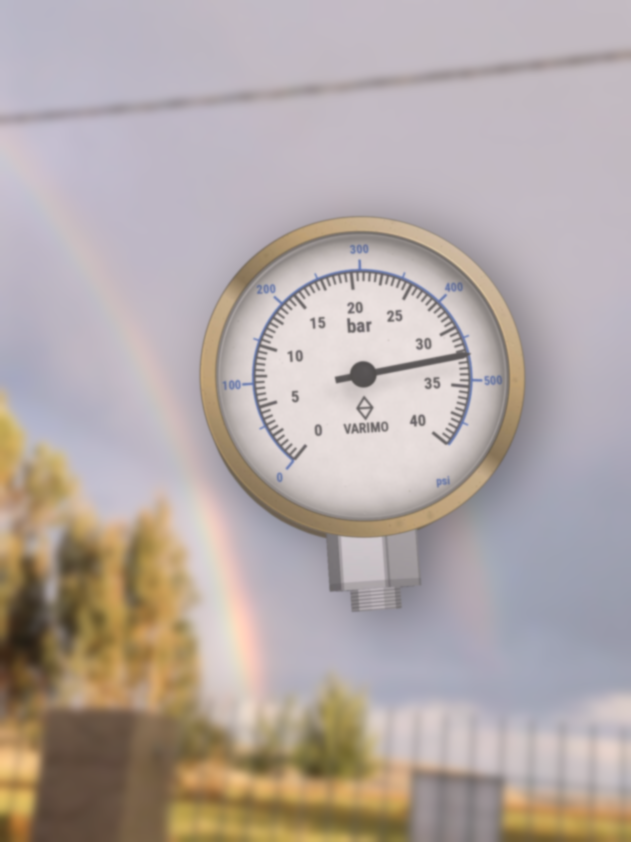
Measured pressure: 32.5 bar
